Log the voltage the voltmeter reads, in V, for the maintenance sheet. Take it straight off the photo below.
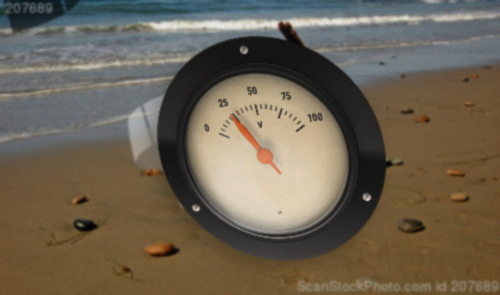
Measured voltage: 25 V
